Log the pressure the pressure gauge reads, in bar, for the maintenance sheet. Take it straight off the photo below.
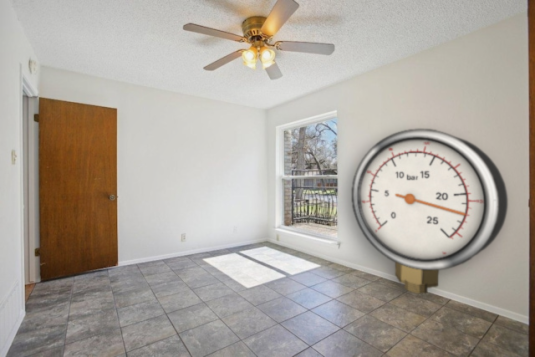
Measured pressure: 22 bar
